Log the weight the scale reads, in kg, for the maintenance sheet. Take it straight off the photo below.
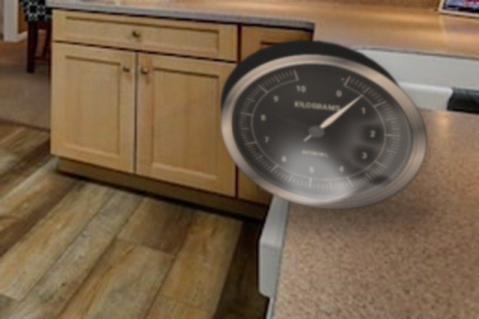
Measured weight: 0.5 kg
